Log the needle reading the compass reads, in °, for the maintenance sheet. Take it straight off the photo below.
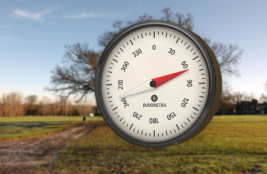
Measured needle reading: 70 °
